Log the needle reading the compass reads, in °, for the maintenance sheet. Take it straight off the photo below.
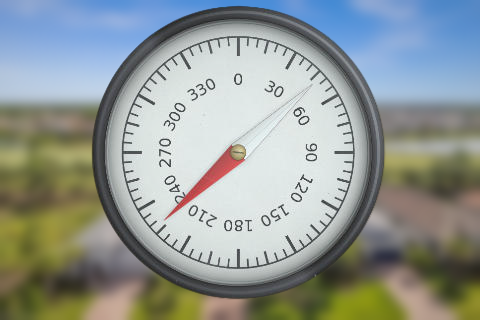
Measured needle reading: 227.5 °
